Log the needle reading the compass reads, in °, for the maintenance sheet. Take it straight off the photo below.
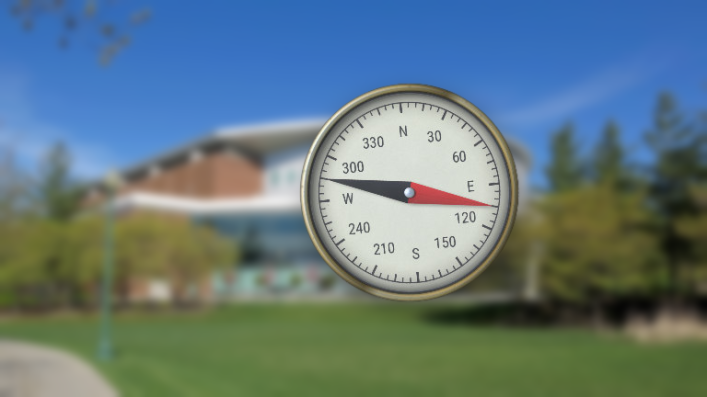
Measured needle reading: 105 °
